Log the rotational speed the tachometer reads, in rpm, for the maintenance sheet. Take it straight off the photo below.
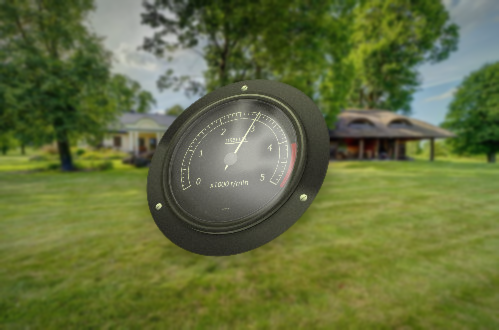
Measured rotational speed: 3000 rpm
